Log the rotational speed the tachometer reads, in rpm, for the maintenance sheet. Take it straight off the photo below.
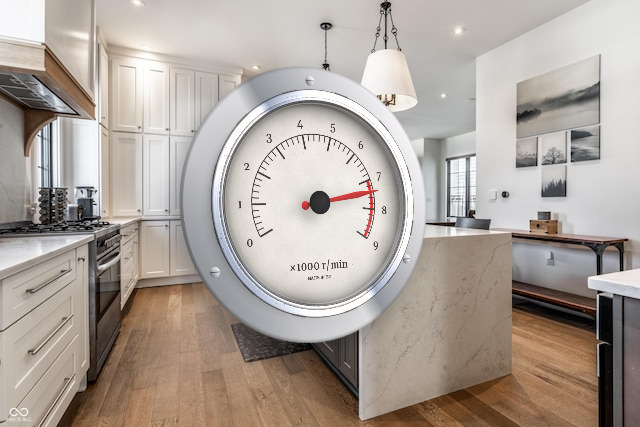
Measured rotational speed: 7400 rpm
